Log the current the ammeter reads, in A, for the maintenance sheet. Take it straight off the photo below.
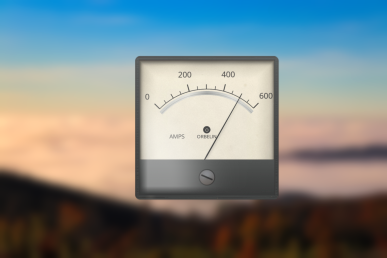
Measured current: 500 A
